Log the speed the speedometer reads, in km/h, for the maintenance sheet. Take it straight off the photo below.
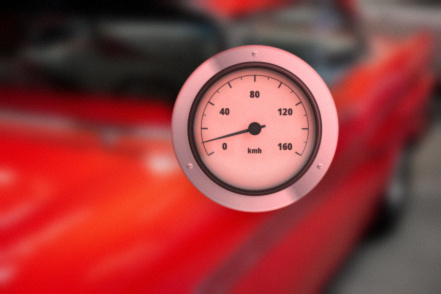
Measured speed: 10 km/h
